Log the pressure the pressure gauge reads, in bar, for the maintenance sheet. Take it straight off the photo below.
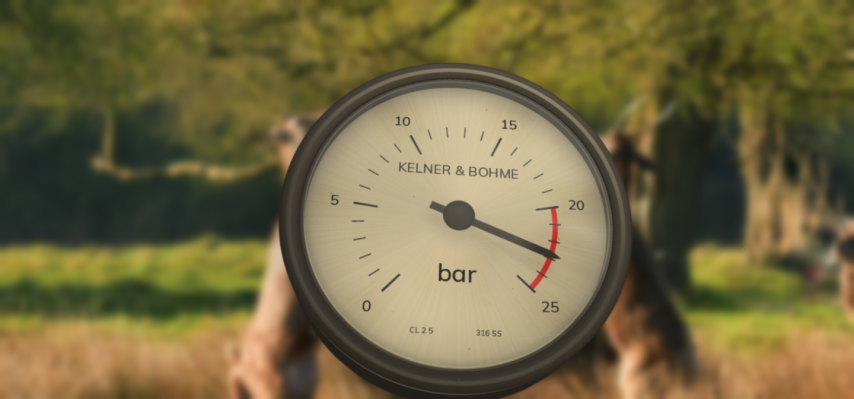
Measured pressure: 23 bar
